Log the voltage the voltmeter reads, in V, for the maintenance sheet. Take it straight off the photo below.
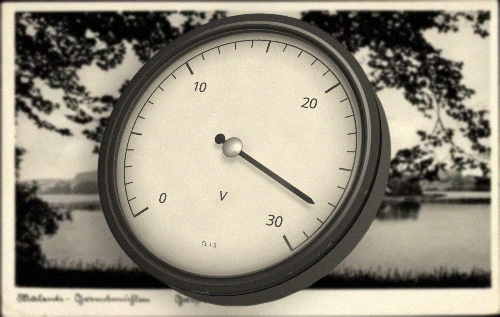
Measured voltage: 27.5 V
